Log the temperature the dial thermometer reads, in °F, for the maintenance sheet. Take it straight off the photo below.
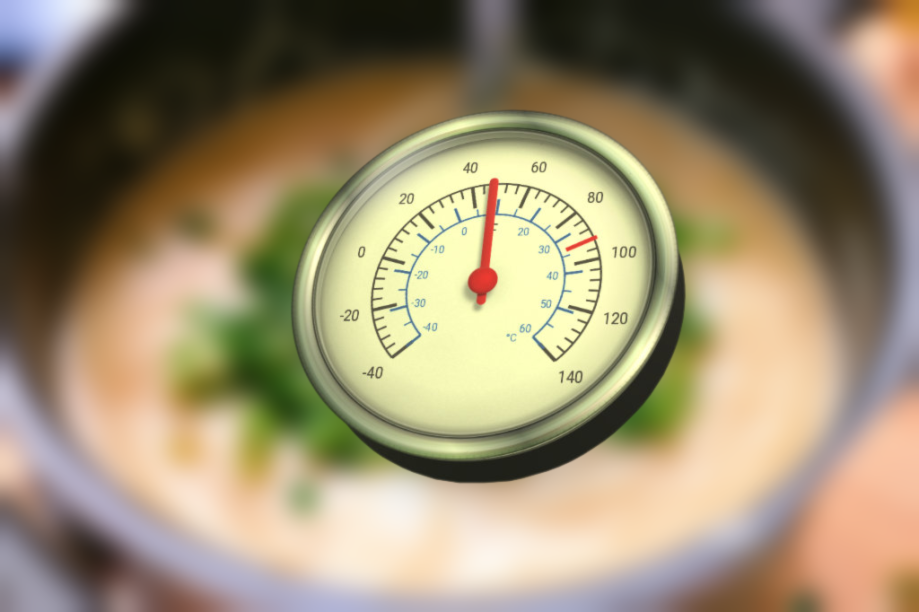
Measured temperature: 48 °F
